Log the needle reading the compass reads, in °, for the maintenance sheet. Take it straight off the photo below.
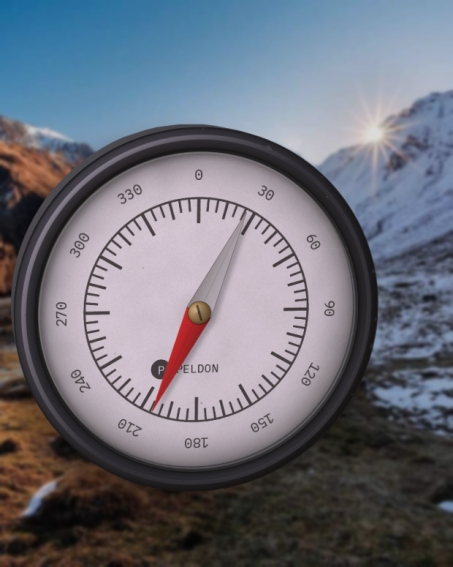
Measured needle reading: 205 °
